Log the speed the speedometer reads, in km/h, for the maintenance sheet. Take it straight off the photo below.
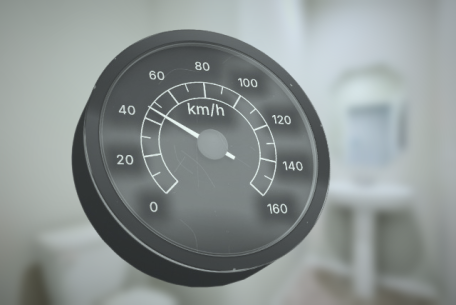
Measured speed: 45 km/h
